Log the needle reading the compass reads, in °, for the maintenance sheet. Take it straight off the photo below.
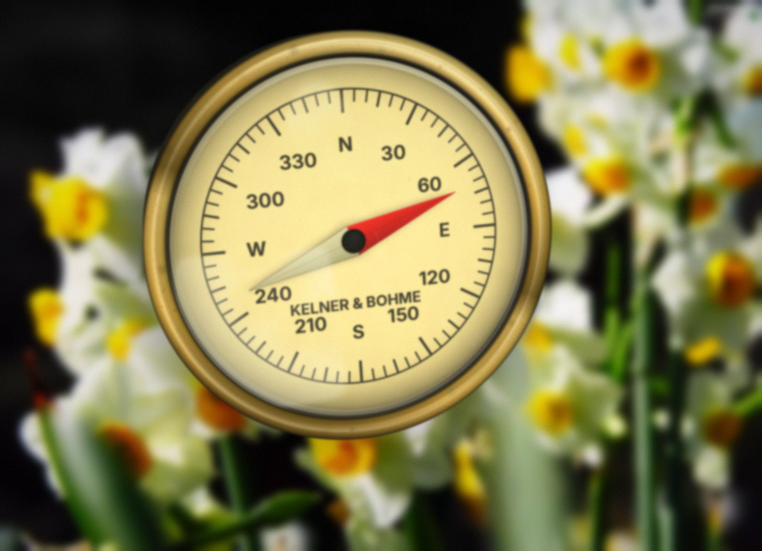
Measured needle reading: 70 °
